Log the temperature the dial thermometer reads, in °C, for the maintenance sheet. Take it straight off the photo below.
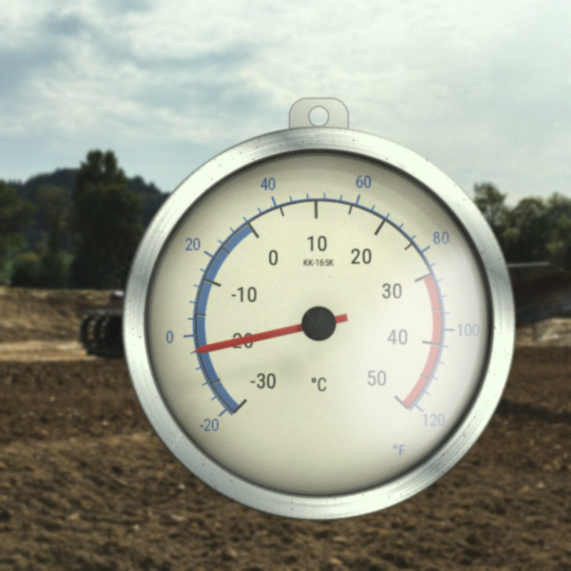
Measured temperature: -20 °C
